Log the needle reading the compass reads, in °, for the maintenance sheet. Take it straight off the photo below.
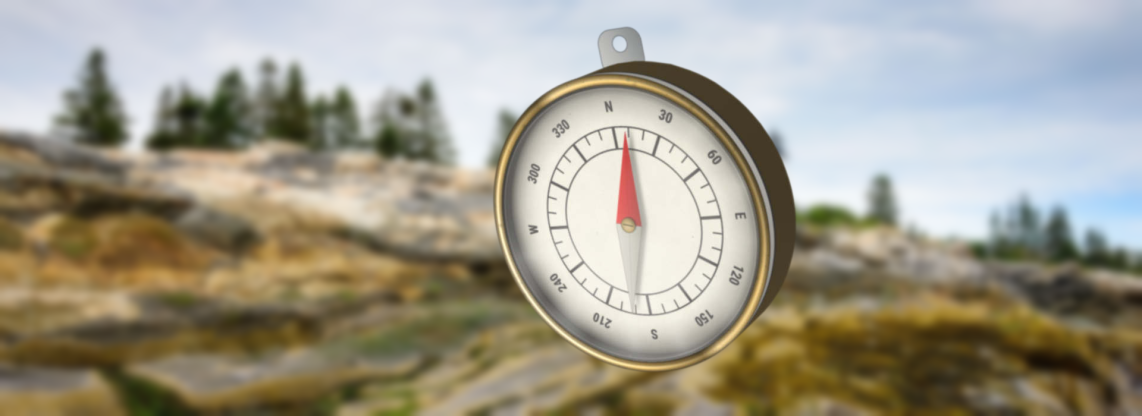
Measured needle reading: 10 °
